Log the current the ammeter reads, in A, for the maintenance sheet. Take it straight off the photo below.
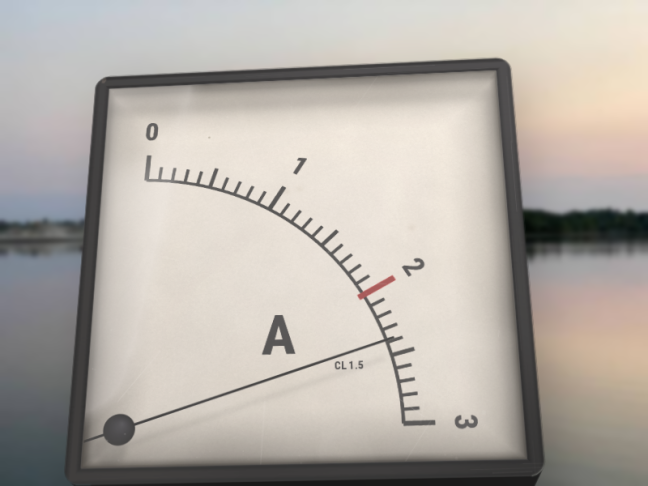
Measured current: 2.4 A
